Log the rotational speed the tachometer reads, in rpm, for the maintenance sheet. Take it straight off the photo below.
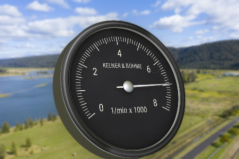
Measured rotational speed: 7000 rpm
